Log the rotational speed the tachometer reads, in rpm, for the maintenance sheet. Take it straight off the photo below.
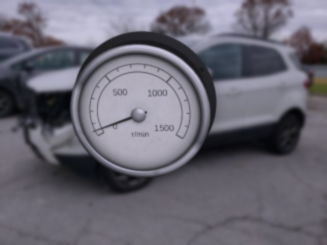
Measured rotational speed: 50 rpm
